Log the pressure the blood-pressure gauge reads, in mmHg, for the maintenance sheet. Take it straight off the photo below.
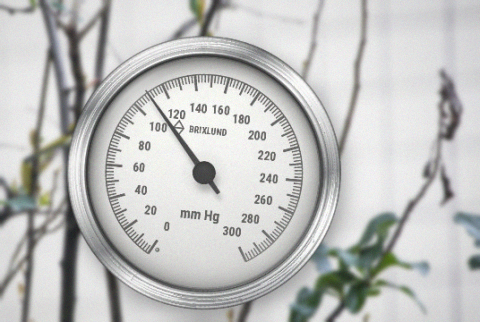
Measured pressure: 110 mmHg
